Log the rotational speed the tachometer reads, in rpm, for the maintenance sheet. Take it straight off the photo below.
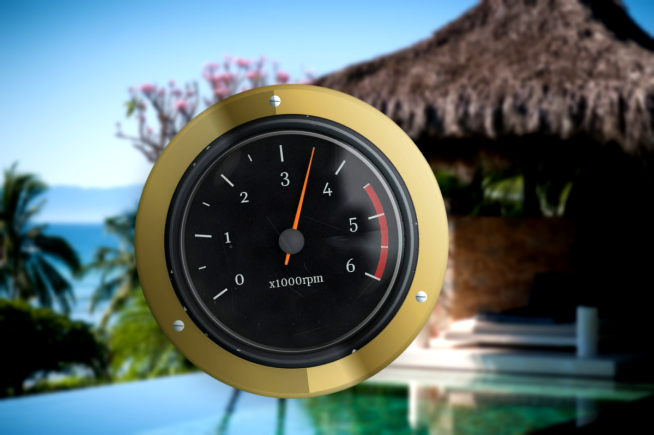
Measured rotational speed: 3500 rpm
